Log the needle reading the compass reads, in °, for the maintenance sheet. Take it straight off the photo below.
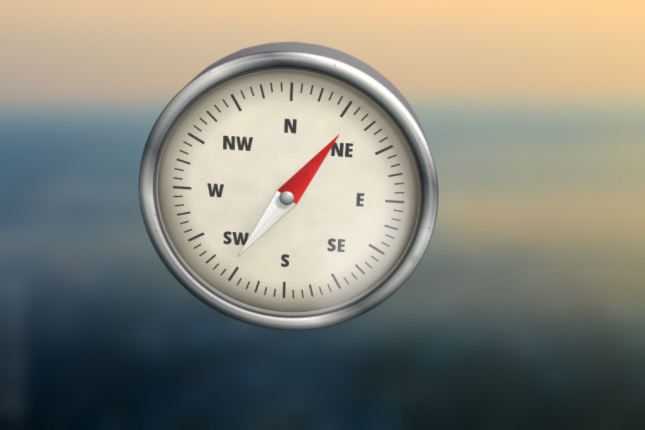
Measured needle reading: 35 °
